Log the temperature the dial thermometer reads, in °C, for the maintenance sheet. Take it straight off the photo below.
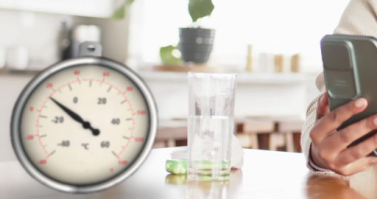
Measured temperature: -10 °C
